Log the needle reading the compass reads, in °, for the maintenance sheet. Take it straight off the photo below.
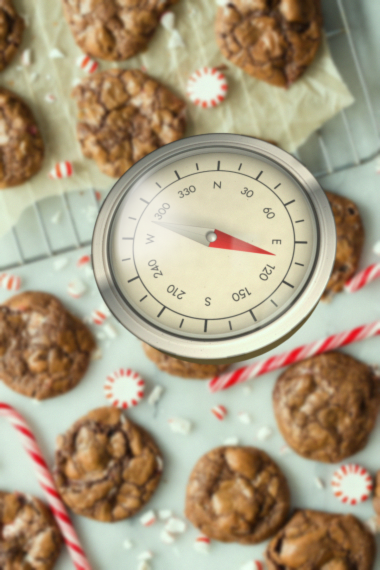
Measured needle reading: 105 °
